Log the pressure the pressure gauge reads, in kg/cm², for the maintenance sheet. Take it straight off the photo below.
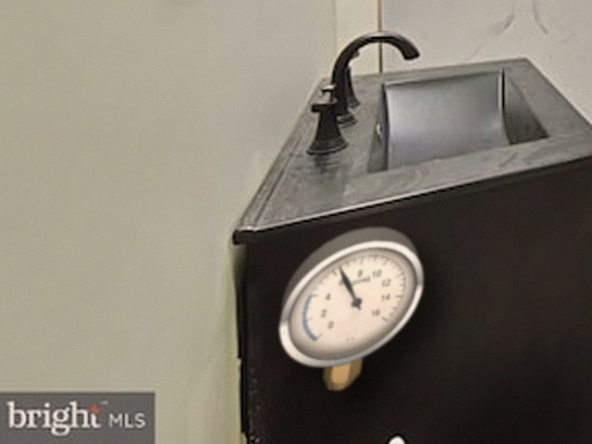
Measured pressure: 6.5 kg/cm²
